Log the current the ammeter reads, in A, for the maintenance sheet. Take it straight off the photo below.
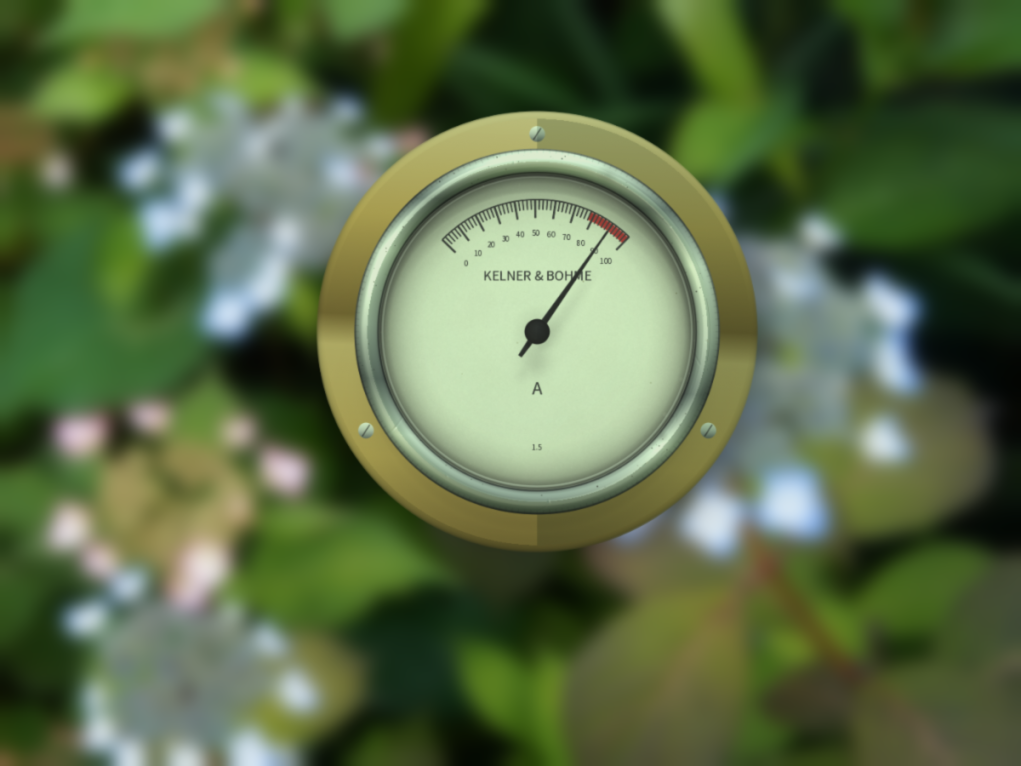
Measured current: 90 A
